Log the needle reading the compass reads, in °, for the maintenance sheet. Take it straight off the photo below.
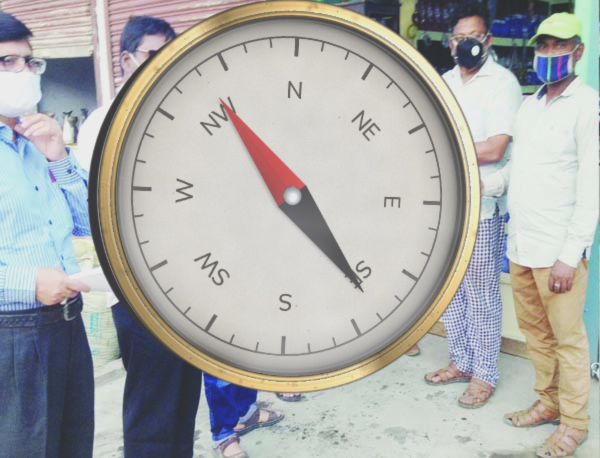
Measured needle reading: 320 °
